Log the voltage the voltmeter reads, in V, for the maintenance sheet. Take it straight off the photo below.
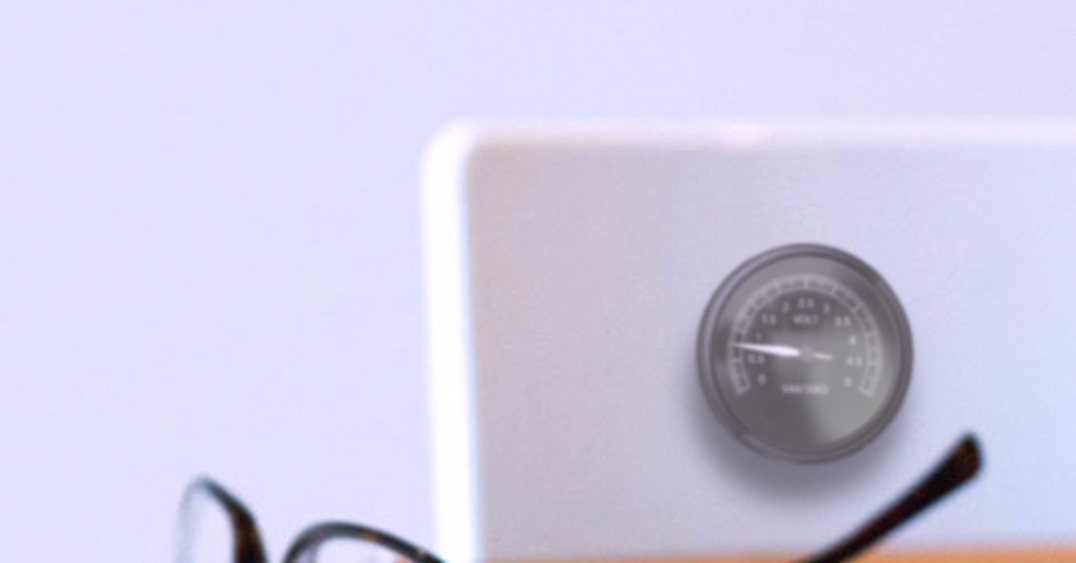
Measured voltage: 0.75 V
